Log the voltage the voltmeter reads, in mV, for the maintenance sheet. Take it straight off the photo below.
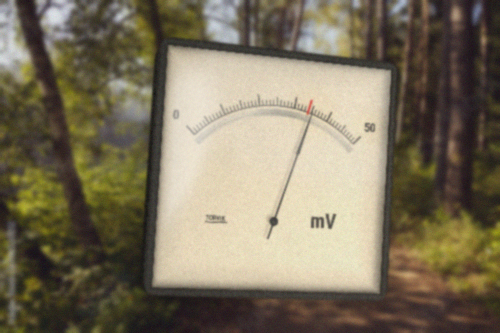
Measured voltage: 35 mV
